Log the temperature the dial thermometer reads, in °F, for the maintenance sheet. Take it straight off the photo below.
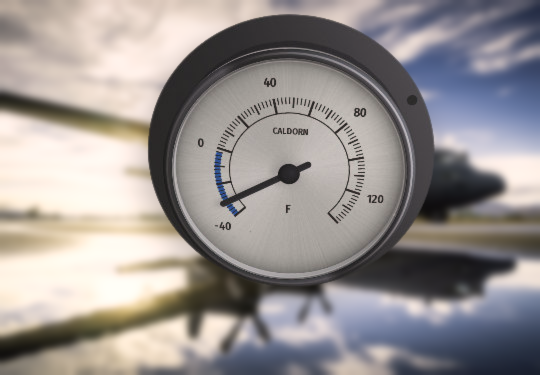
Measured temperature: -30 °F
